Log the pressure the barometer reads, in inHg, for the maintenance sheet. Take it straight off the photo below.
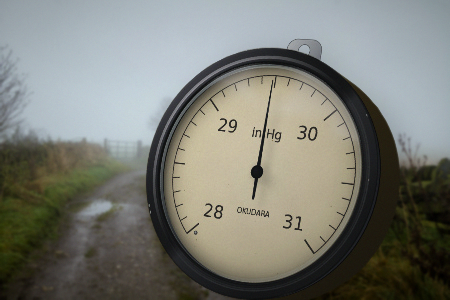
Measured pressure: 29.5 inHg
